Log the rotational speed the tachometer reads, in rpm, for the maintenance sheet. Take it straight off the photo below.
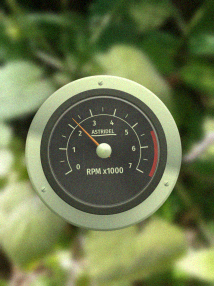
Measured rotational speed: 2250 rpm
